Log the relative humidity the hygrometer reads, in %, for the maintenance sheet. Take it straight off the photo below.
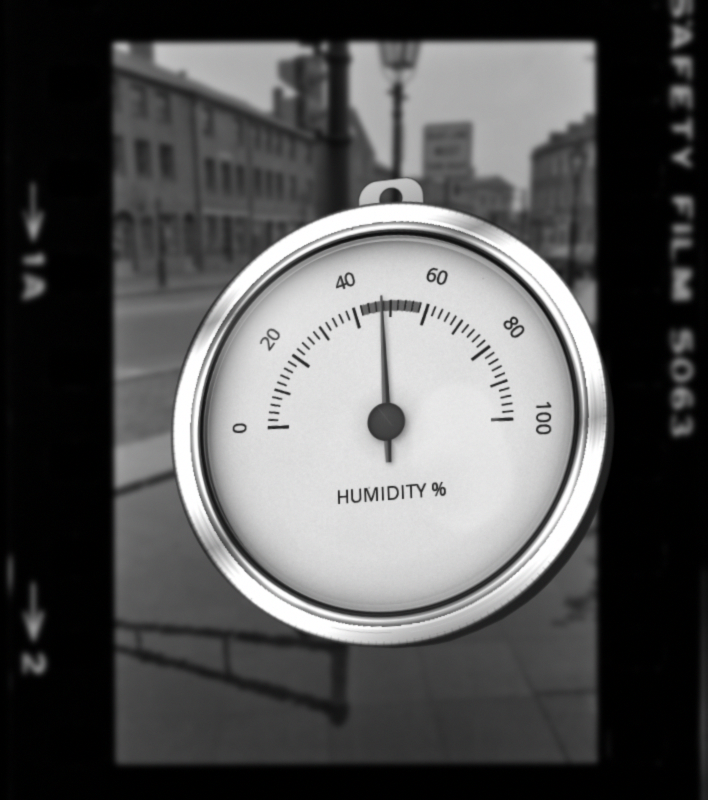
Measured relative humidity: 48 %
